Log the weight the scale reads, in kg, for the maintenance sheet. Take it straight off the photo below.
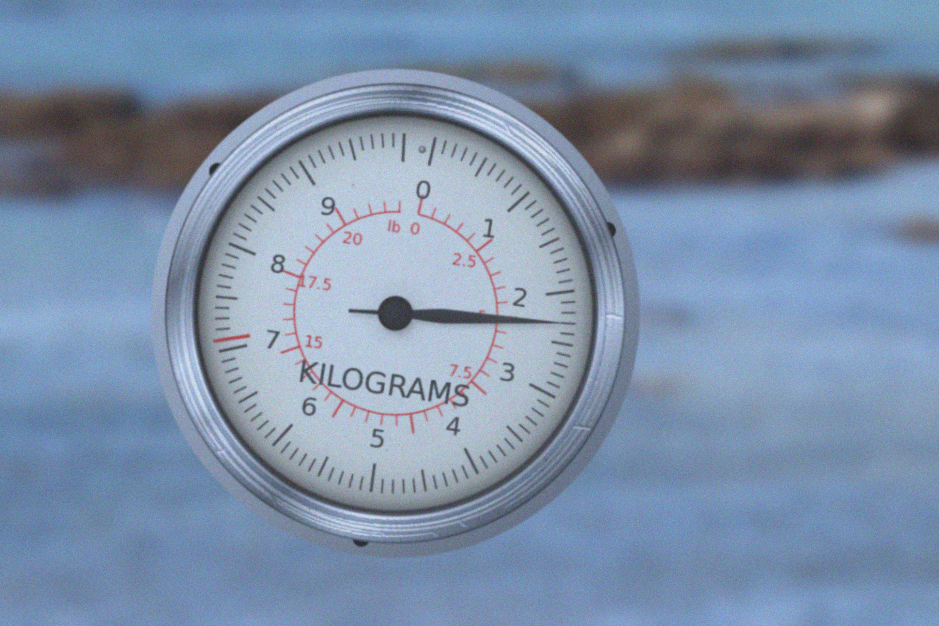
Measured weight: 2.3 kg
